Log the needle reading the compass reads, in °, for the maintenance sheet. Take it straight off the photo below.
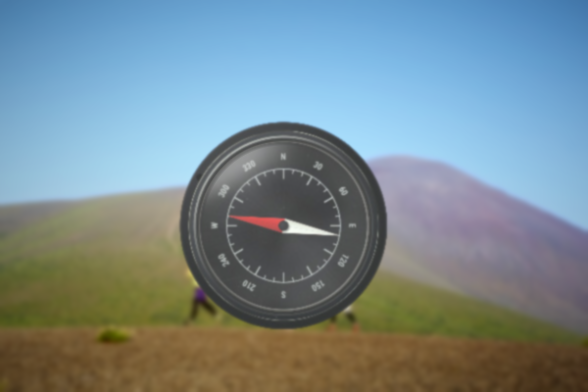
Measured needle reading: 280 °
